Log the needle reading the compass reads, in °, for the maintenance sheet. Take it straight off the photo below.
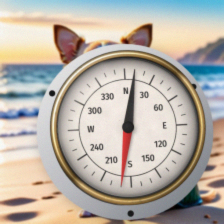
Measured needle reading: 190 °
